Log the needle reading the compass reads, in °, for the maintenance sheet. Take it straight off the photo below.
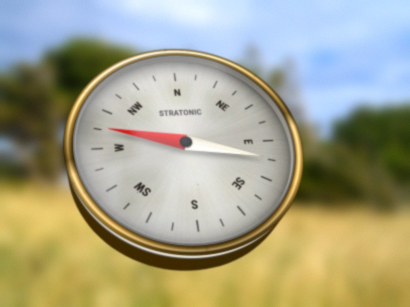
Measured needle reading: 285 °
